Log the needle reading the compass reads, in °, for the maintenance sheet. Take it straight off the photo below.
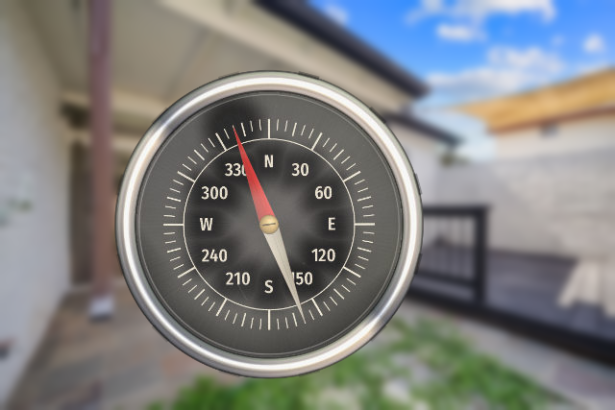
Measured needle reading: 340 °
